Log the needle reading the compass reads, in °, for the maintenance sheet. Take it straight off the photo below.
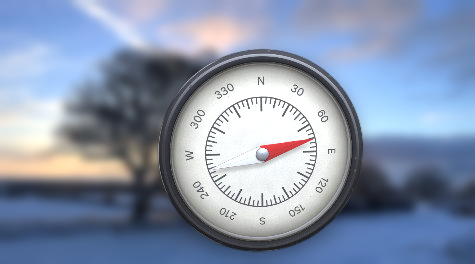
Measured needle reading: 75 °
